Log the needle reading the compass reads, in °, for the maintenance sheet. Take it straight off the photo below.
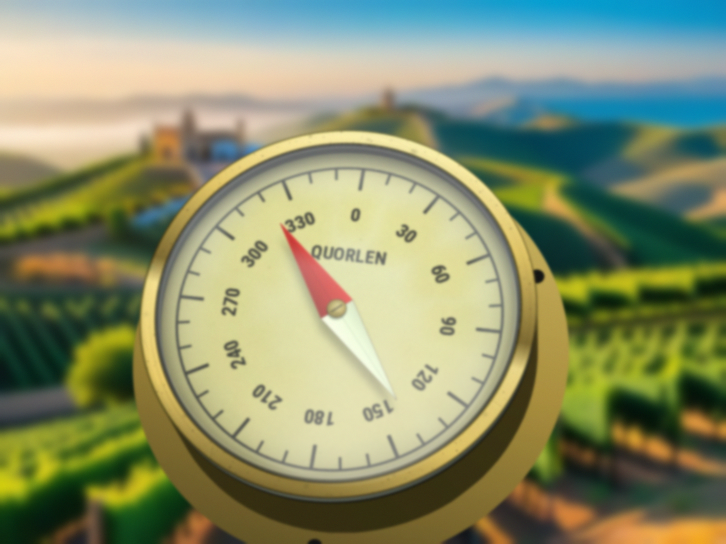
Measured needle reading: 320 °
